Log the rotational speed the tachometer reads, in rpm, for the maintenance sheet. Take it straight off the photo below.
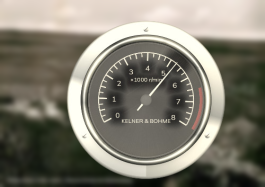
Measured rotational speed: 5250 rpm
